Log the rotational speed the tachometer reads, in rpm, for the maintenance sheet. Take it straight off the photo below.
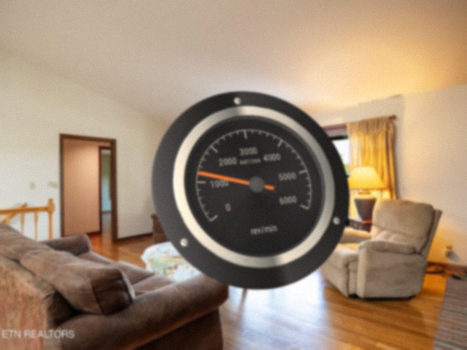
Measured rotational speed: 1200 rpm
